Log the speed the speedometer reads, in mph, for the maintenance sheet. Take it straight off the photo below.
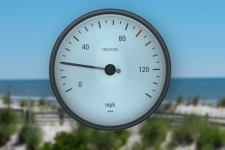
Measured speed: 20 mph
